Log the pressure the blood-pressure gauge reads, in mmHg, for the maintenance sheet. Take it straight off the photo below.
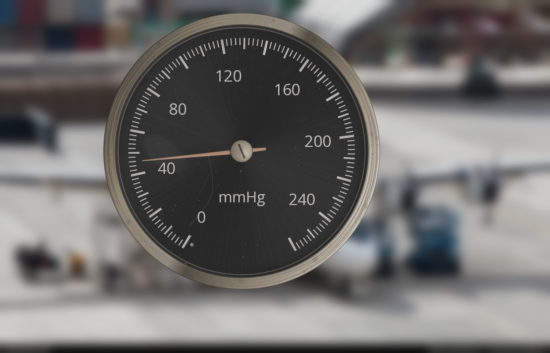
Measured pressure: 46 mmHg
